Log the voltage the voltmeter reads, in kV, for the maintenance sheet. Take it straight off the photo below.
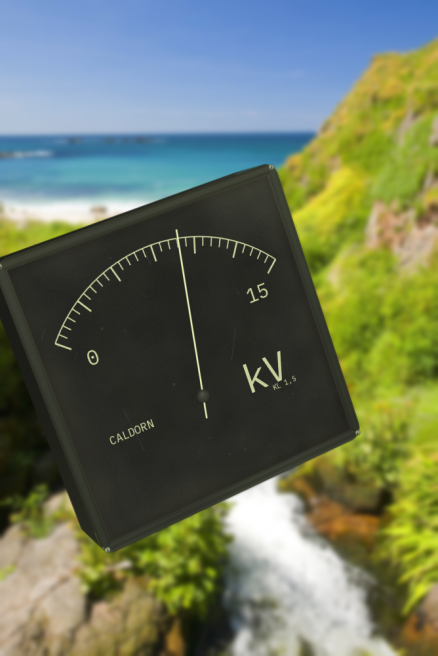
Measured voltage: 9 kV
